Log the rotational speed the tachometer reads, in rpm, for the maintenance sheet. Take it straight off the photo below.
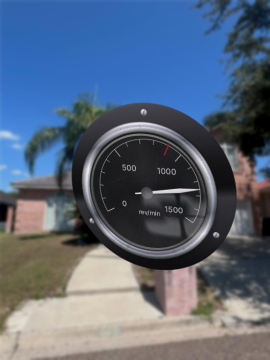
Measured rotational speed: 1250 rpm
